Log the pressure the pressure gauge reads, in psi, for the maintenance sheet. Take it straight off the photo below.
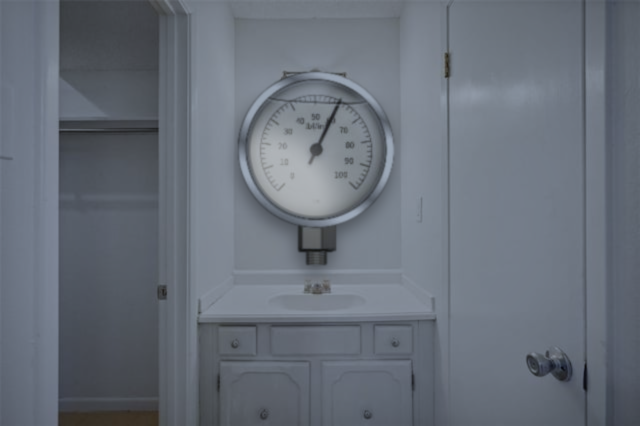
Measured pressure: 60 psi
